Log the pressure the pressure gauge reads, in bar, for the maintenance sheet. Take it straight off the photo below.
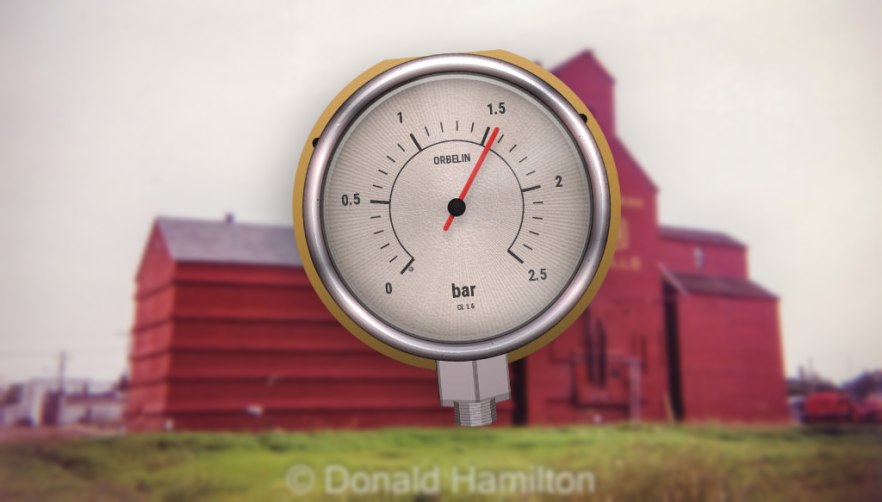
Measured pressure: 1.55 bar
